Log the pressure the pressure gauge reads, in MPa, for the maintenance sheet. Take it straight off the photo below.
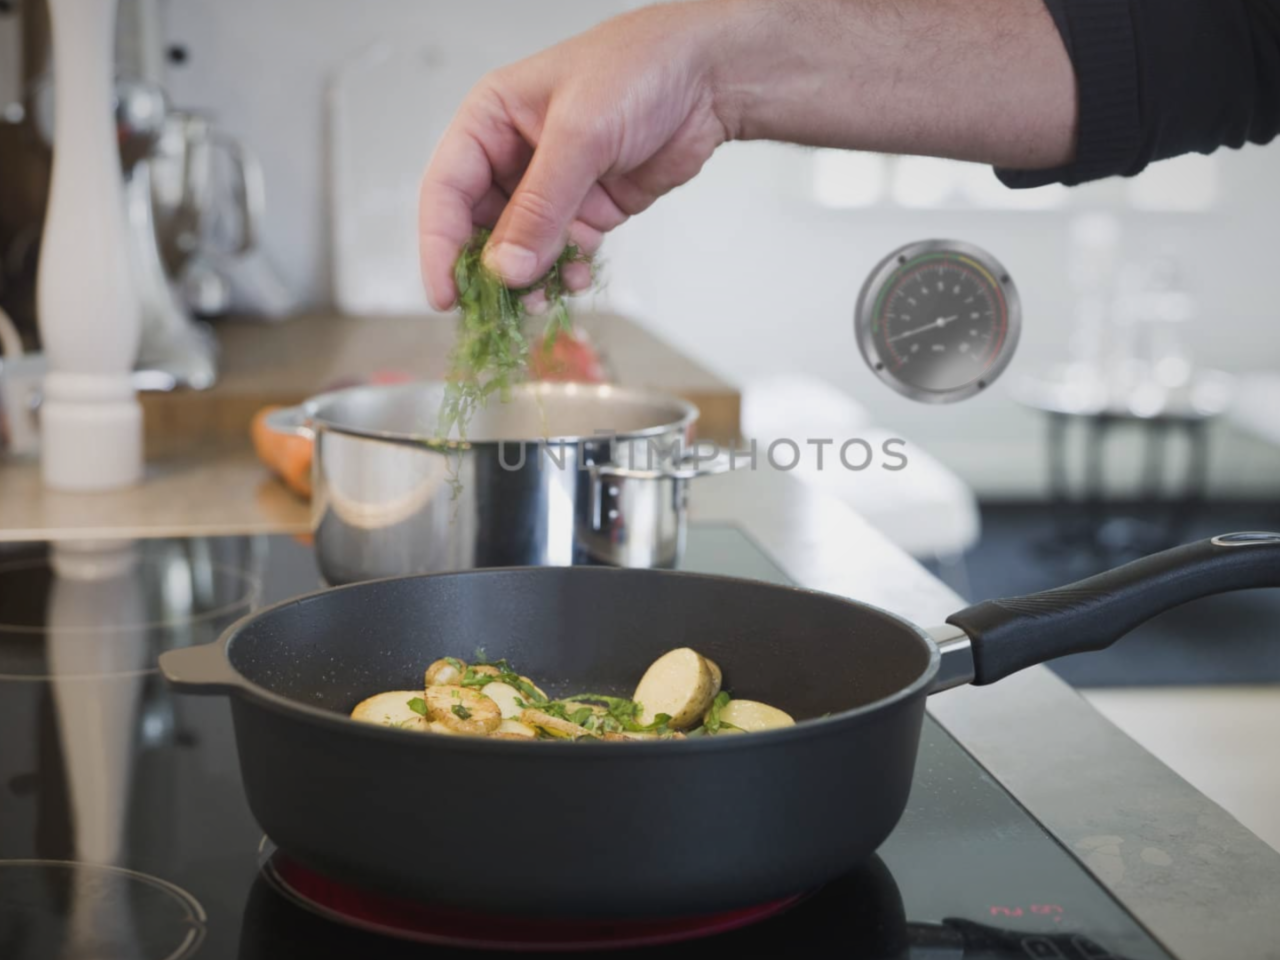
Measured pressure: 1 MPa
